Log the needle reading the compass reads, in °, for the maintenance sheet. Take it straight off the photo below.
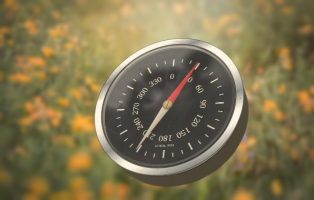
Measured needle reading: 30 °
